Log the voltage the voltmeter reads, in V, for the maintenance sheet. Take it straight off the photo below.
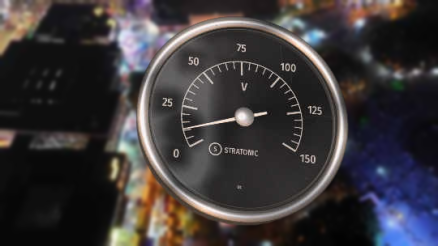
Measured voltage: 10 V
